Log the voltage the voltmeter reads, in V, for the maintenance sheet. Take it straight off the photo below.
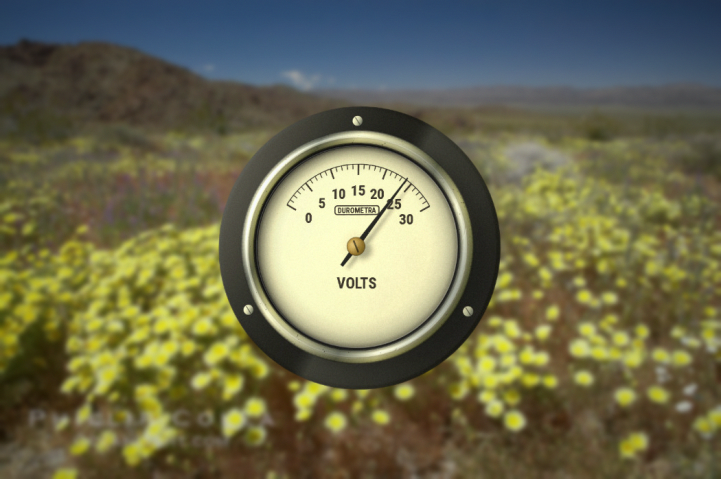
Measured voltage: 24 V
